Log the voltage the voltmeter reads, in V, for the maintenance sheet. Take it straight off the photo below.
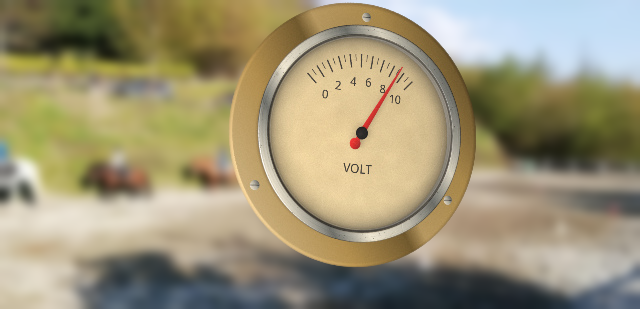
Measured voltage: 8.5 V
